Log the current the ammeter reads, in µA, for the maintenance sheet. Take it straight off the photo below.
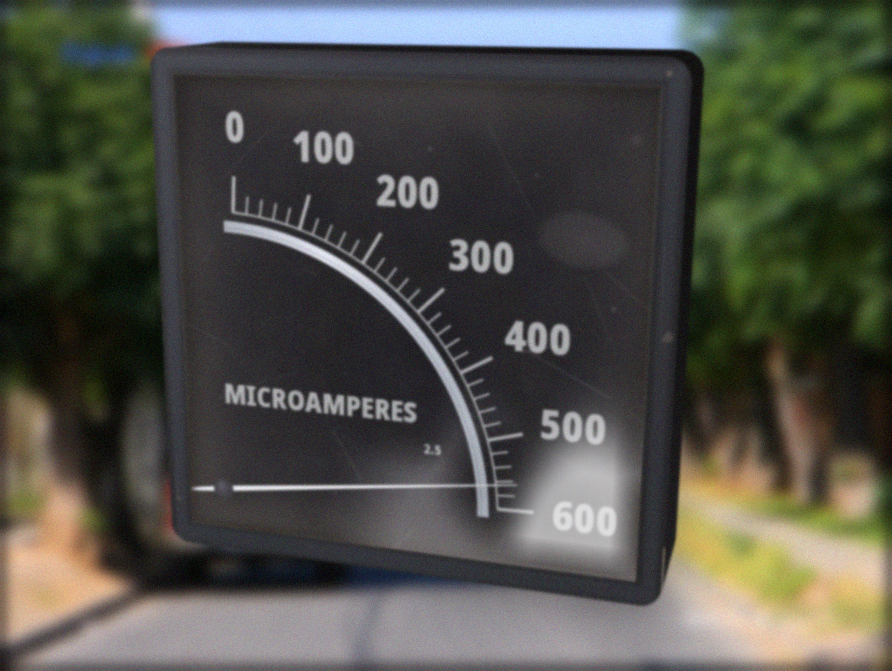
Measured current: 560 µA
